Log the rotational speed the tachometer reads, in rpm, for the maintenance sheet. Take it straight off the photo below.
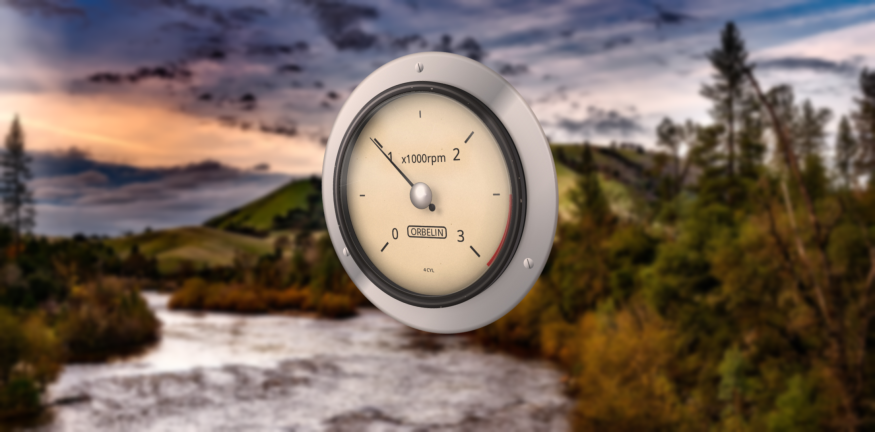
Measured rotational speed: 1000 rpm
